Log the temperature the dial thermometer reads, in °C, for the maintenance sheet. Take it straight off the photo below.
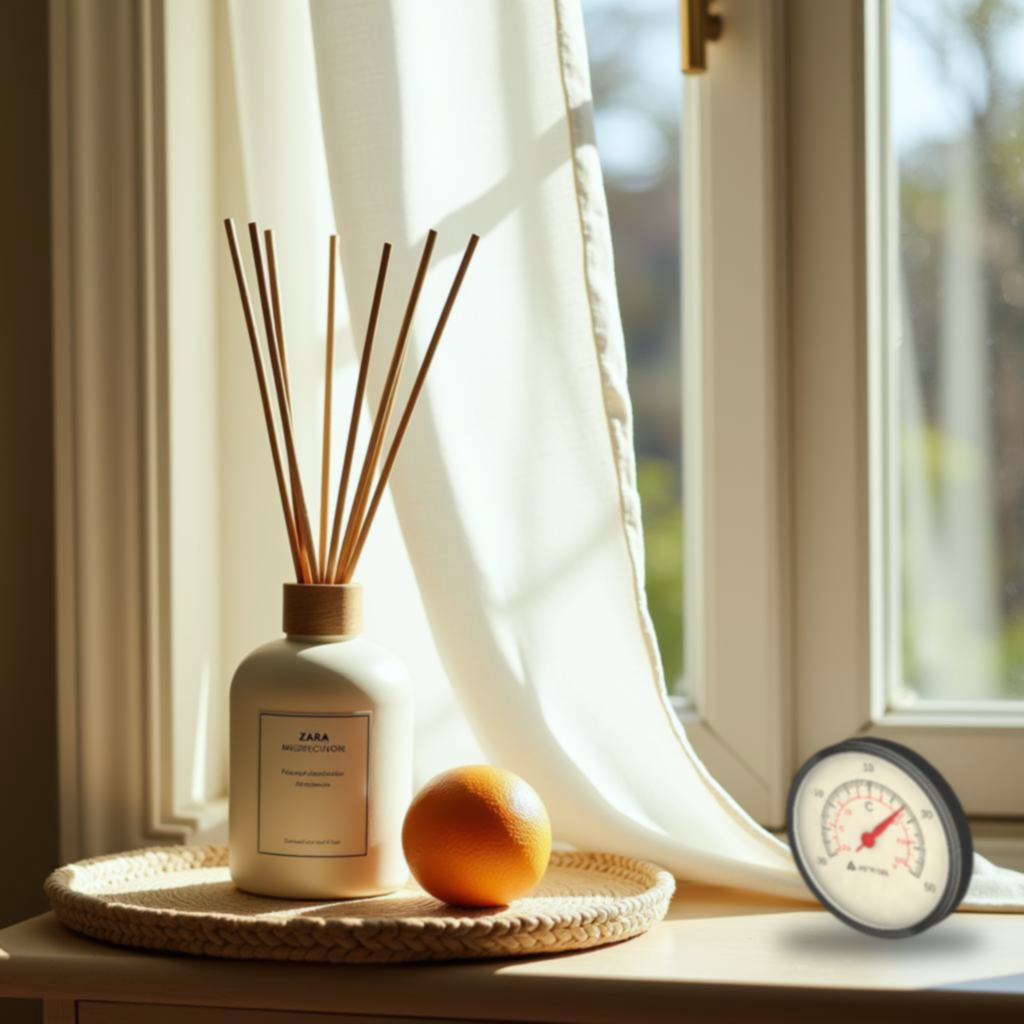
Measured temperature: 25 °C
